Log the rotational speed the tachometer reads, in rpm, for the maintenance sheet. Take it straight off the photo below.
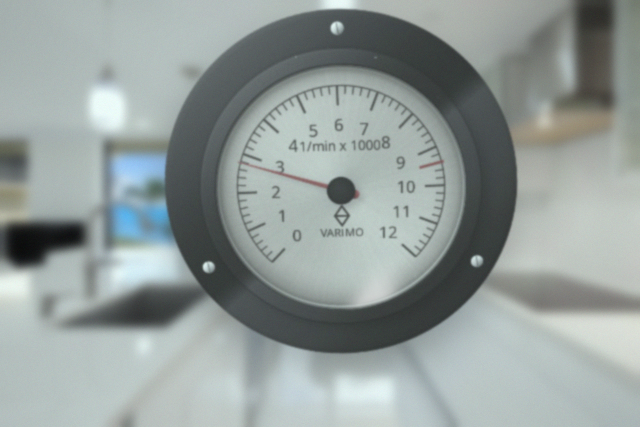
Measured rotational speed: 2800 rpm
